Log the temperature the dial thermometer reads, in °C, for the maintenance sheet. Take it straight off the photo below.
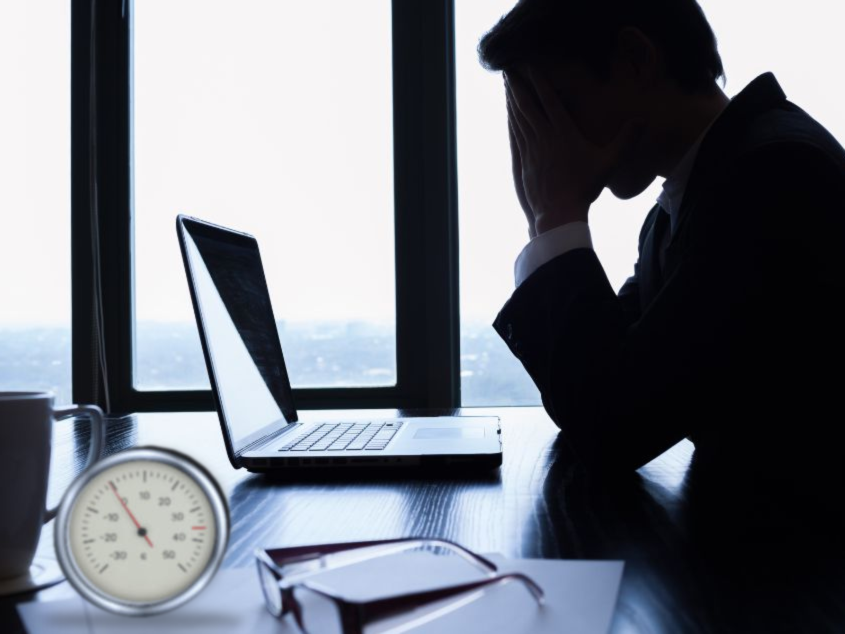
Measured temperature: 0 °C
